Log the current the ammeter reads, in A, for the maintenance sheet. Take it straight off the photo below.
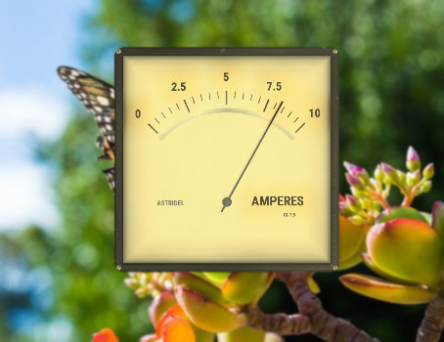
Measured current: 8.25 A
